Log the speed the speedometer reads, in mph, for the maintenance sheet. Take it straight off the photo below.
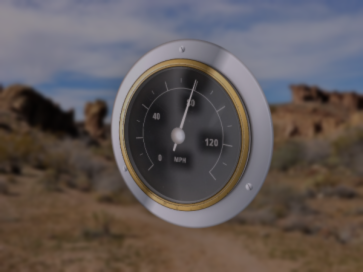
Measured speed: 80 mph
